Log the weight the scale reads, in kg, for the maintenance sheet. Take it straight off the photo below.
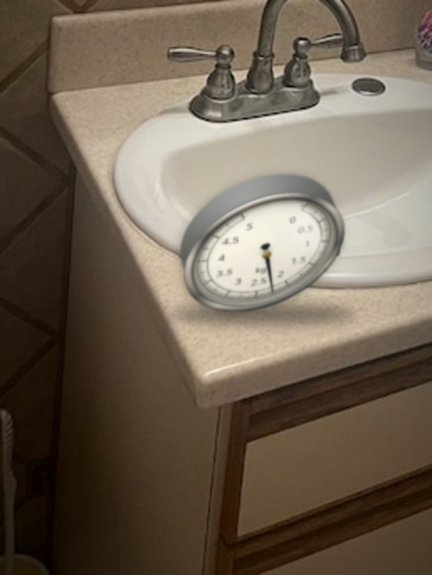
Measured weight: 2.25 kg
